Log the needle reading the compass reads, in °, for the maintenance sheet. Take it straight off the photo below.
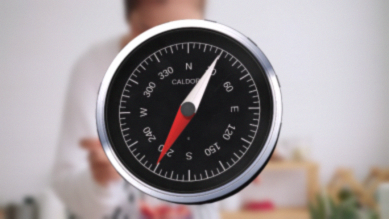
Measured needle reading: 210 °
